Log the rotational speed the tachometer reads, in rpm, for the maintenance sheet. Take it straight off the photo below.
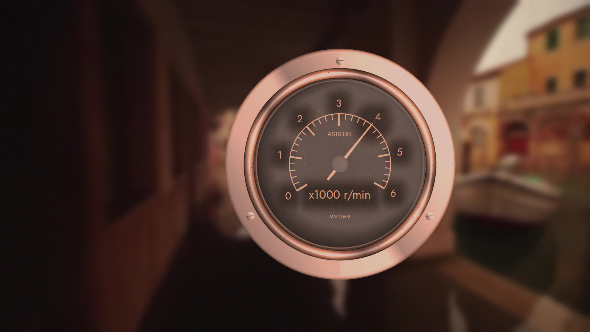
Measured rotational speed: 4000 rpm
